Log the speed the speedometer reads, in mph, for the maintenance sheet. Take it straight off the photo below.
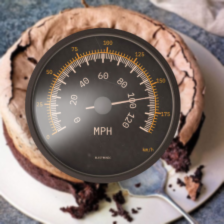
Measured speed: 100 mph
